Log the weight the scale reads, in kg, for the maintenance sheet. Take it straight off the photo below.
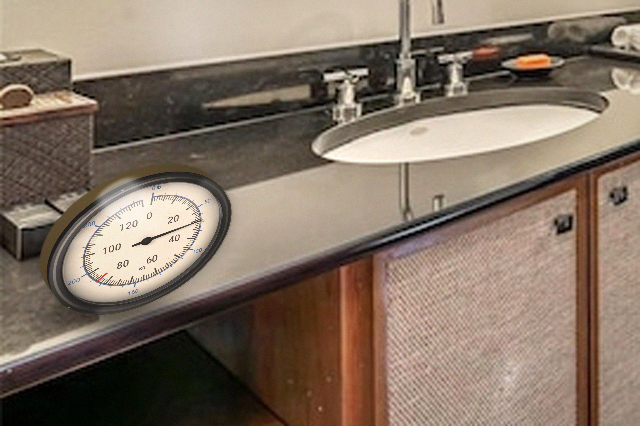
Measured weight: 30 kg
